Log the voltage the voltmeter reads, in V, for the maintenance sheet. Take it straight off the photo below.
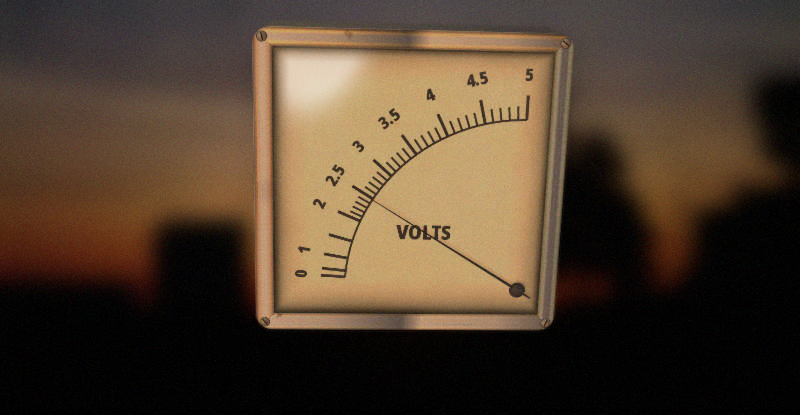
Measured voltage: 2.5 V
